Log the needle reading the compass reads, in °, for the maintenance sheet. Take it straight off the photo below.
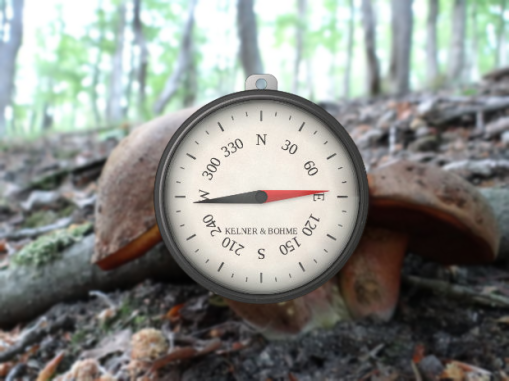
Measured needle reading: 85 °
